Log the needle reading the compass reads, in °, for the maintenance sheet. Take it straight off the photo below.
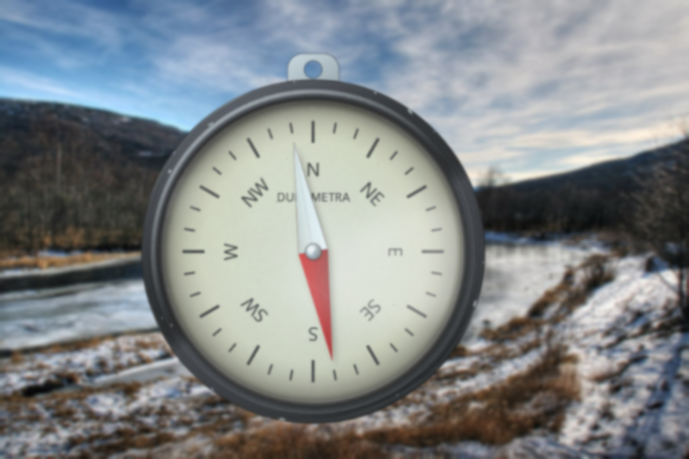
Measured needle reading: 170 °
